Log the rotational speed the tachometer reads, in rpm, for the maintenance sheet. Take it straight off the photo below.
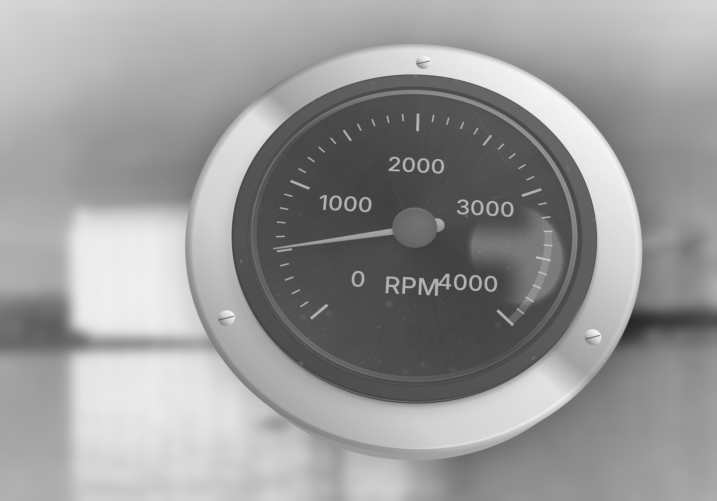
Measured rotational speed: 500 rpm
